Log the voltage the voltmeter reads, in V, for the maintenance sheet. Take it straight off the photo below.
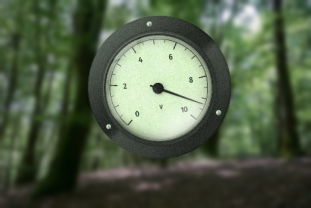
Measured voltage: 9.25 V
